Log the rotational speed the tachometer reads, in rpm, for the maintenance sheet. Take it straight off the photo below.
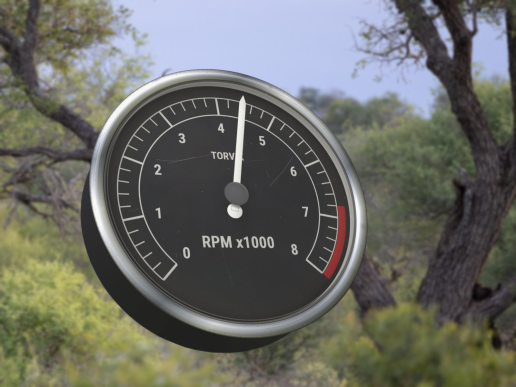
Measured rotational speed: 4400 rpm
